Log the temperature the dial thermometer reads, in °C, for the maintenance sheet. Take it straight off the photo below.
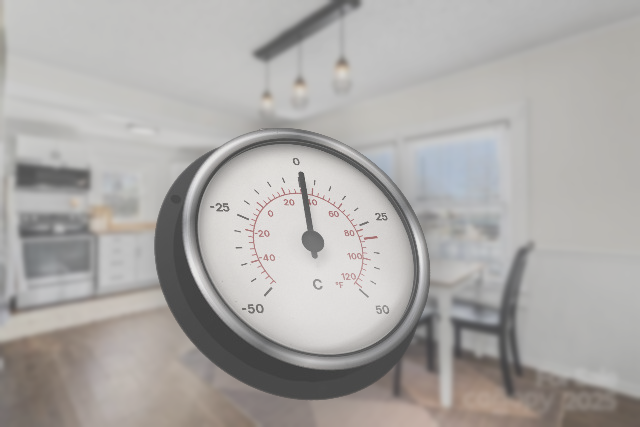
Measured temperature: 0 °C
